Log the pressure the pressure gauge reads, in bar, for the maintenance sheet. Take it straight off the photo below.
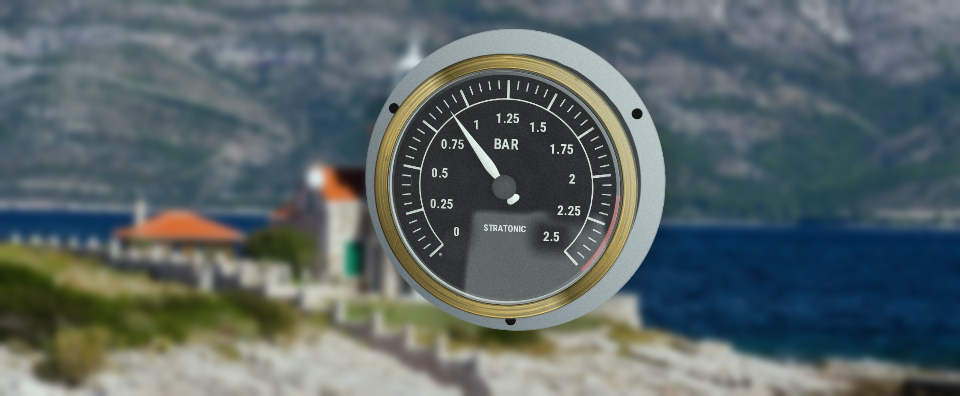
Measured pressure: 0.9 bar
